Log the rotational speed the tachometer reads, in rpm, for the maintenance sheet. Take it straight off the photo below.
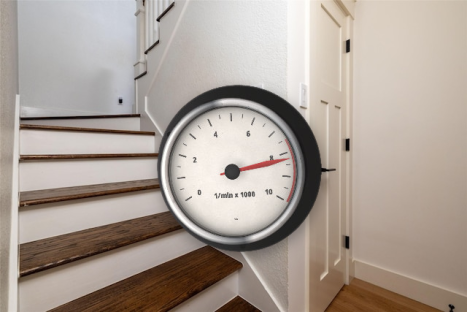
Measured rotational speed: 8250 rpm
